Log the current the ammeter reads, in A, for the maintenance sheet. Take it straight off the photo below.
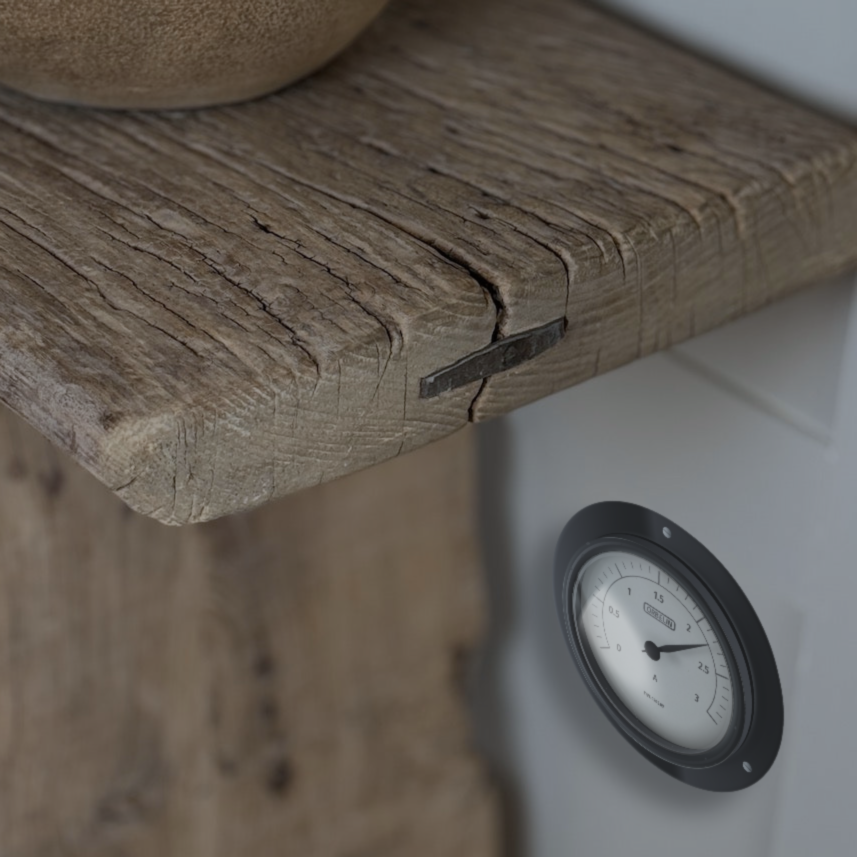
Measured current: 2.2 A
